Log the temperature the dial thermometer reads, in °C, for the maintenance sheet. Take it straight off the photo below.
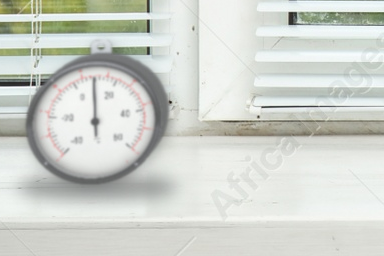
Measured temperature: 10 °C
